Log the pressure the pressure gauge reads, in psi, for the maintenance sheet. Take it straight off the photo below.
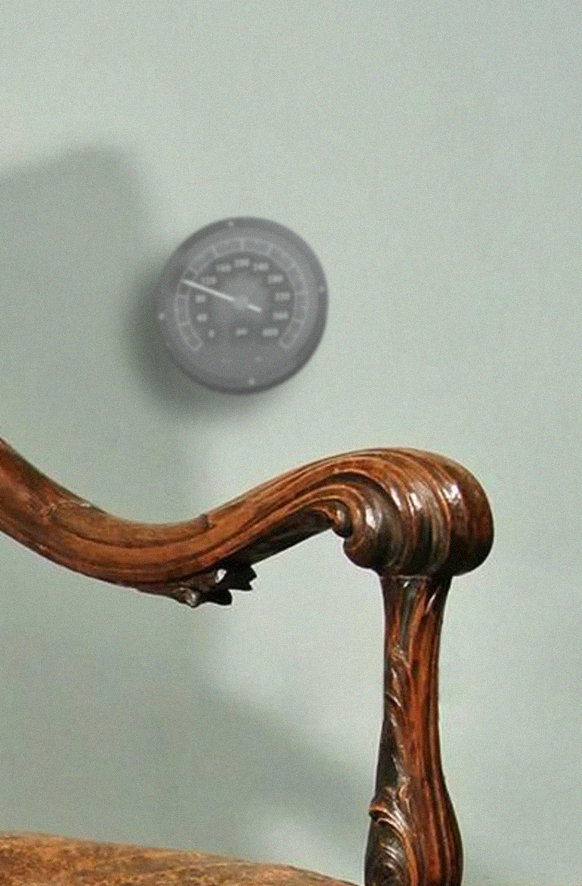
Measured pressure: 100 psi
